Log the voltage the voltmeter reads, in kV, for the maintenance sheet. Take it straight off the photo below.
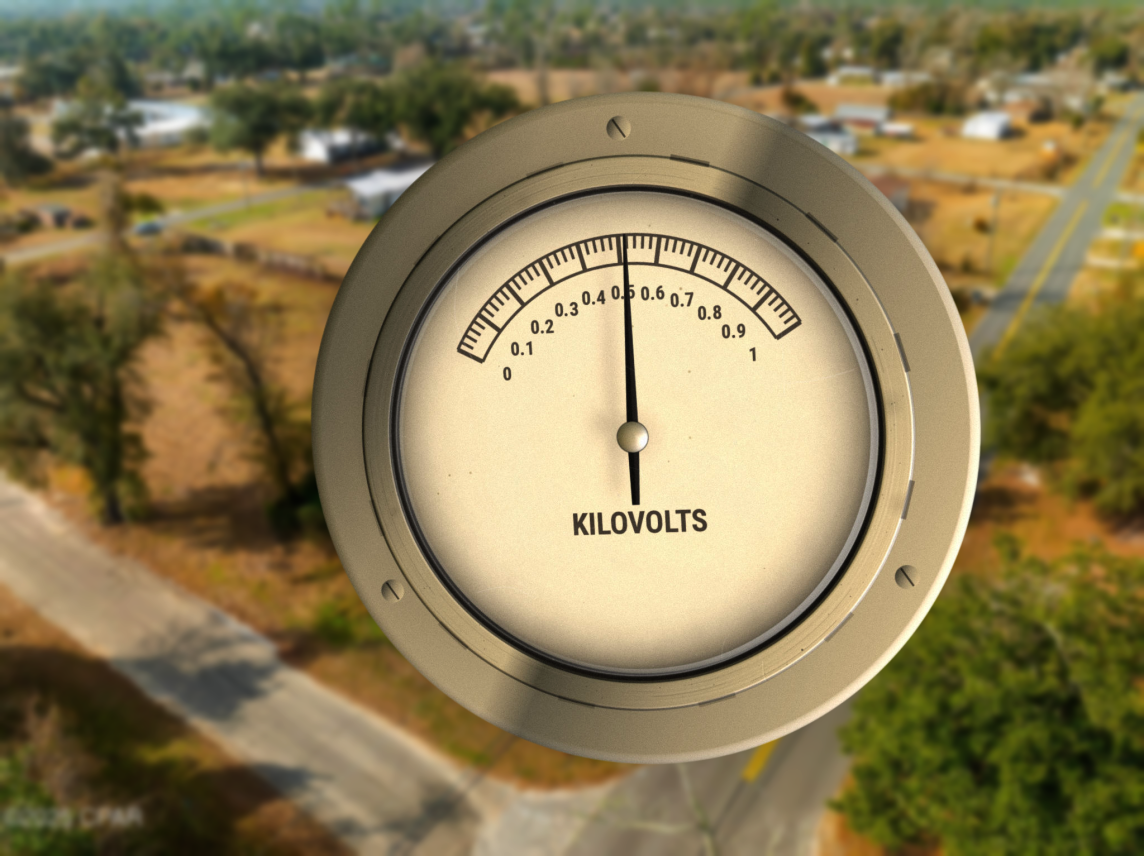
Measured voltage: 0.52 kV
